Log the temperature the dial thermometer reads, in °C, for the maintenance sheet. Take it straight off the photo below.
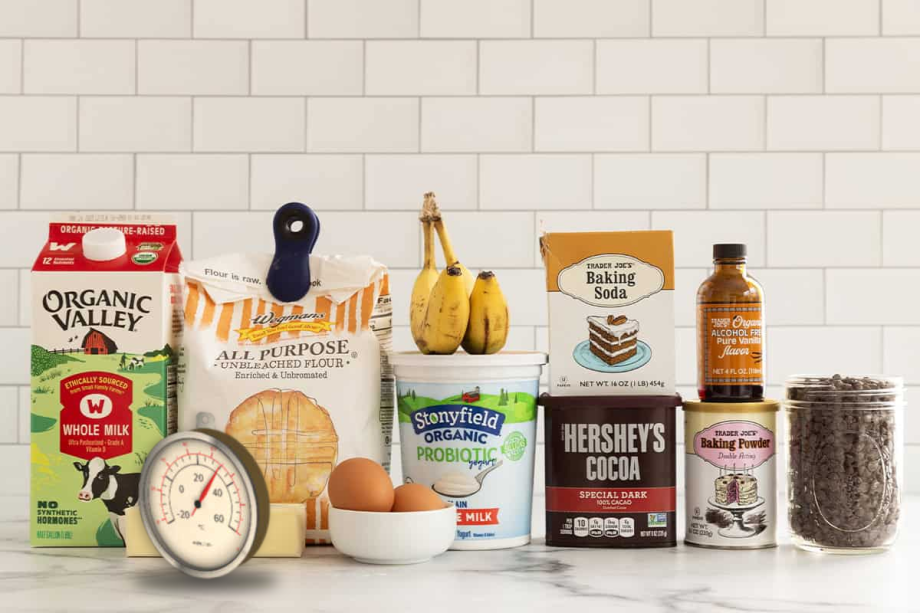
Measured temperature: 32 °C
